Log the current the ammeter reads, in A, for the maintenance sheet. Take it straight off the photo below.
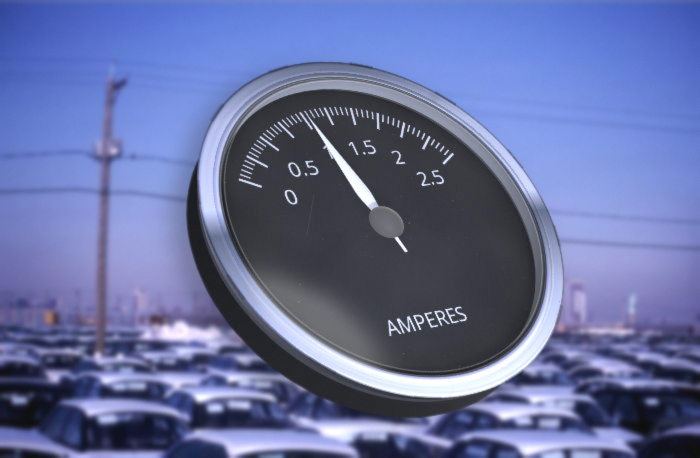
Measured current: 1 A
